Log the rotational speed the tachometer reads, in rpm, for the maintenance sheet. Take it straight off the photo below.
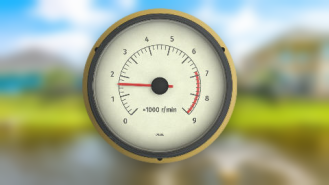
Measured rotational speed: 1600 rpm
